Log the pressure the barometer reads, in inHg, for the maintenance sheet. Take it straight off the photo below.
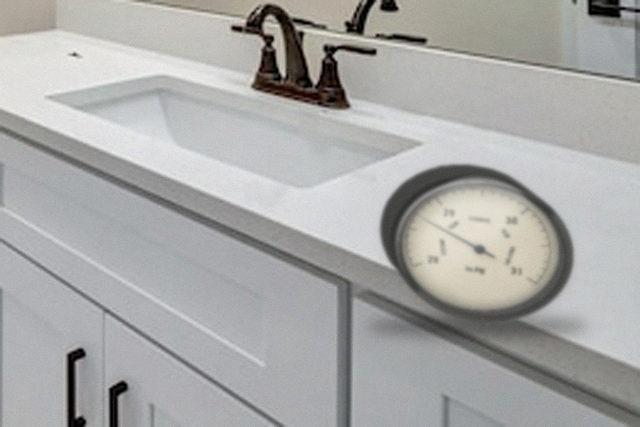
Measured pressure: 28.7 inHg
